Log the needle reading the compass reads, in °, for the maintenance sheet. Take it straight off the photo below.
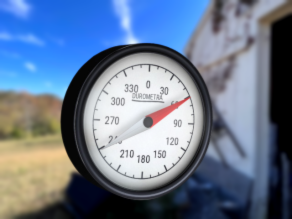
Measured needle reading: 60 °
